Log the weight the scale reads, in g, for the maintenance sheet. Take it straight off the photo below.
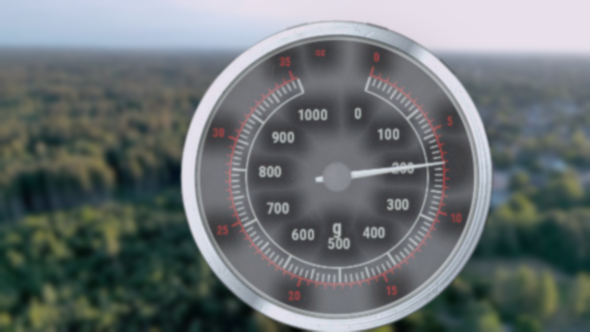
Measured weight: 200 g
